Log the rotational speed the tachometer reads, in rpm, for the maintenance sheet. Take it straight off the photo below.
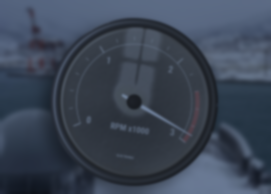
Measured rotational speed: 2900 rpm
